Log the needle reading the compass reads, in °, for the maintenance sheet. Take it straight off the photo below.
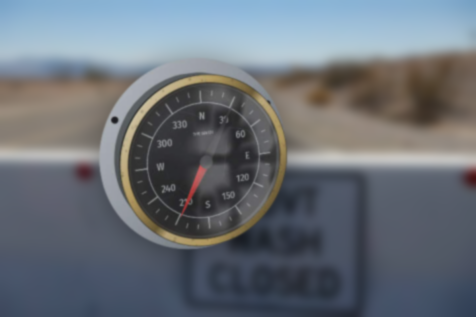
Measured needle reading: 210 °
